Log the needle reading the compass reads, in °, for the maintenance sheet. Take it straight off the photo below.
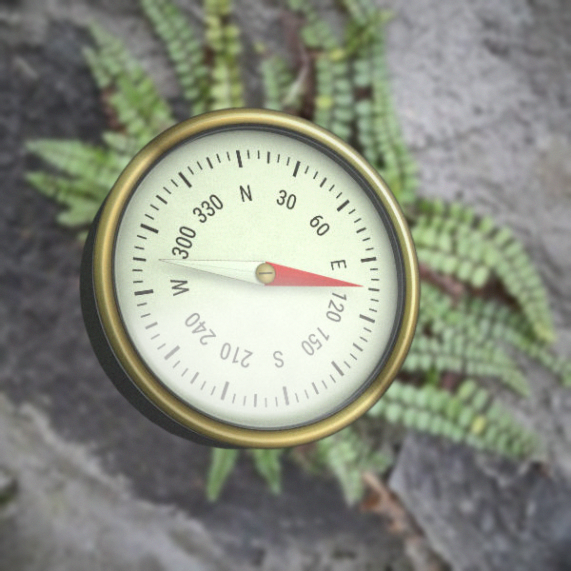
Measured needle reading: 105 °
